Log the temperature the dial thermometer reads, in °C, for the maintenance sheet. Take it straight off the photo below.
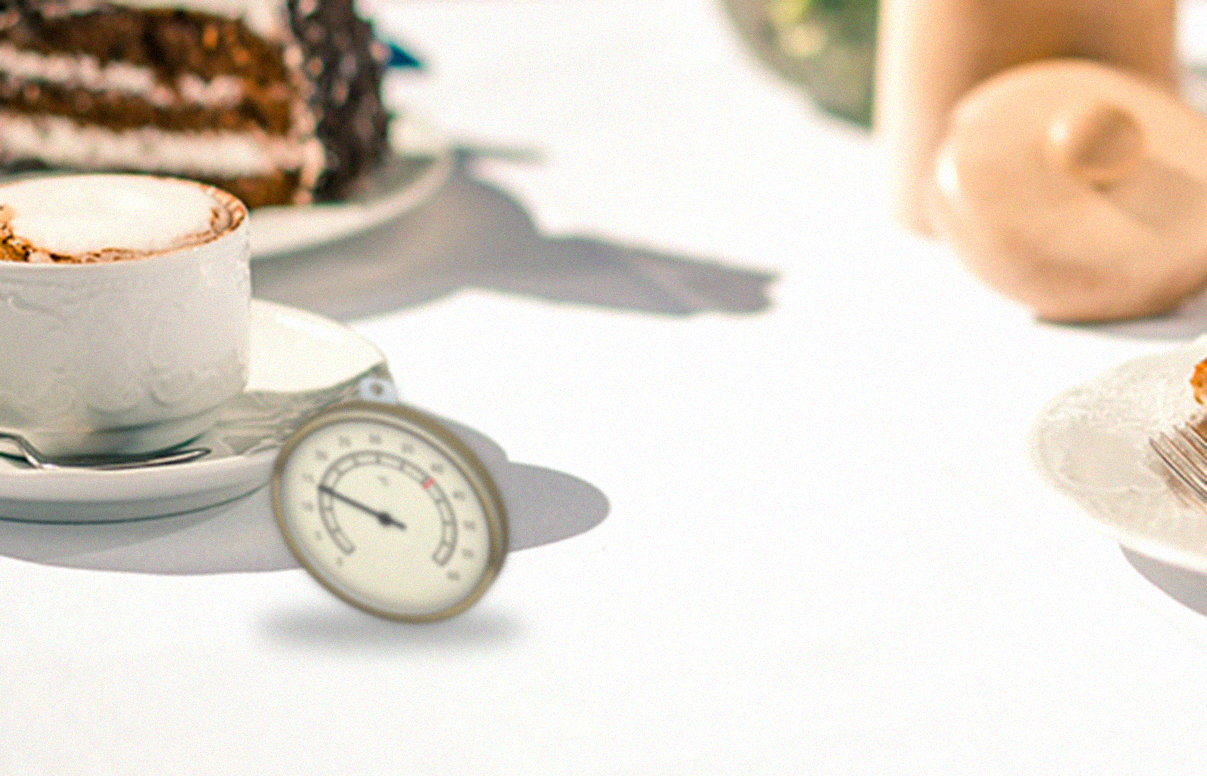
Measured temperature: 15 °C
